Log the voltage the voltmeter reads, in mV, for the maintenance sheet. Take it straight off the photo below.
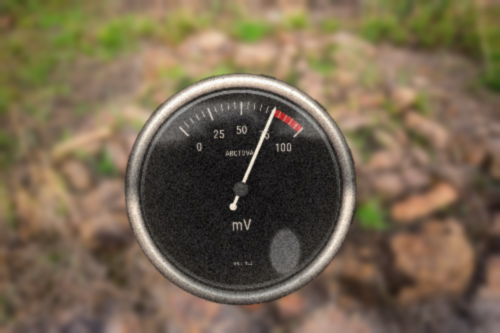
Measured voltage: 75 mV
